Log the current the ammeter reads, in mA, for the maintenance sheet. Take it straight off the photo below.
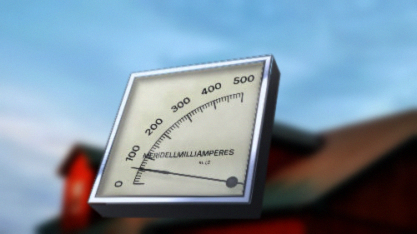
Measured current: 50 mA
